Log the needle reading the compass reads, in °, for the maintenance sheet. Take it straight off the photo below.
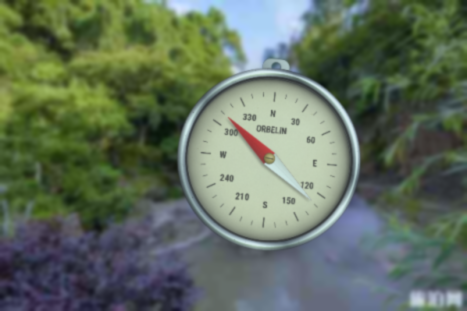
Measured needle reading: 310 °
